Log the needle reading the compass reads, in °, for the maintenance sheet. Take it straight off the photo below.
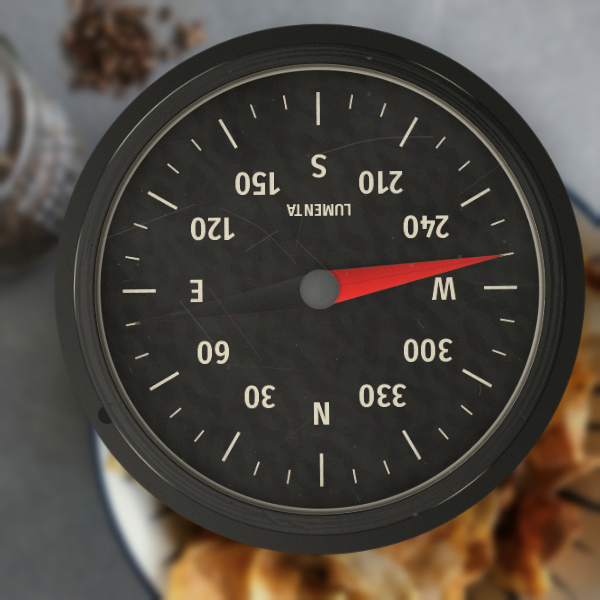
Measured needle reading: 260 °
